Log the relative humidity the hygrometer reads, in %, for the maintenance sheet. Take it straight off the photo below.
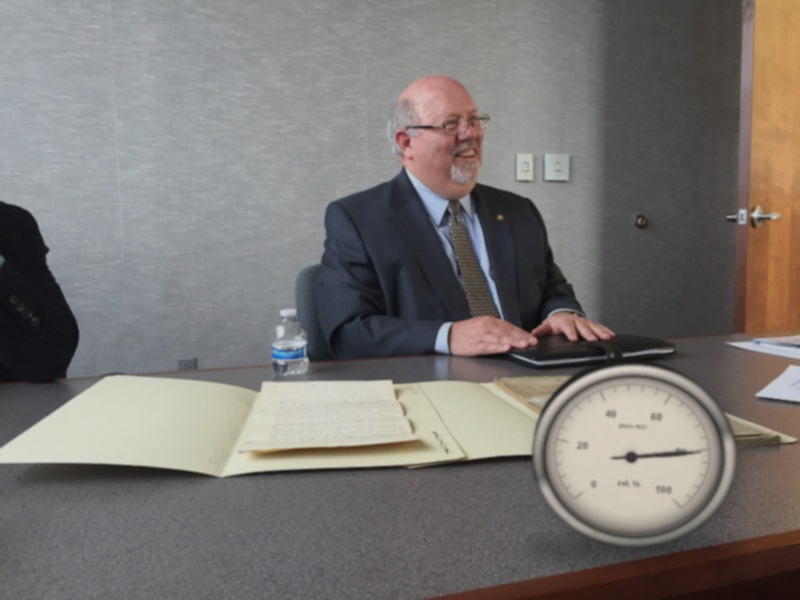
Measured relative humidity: 80 %
